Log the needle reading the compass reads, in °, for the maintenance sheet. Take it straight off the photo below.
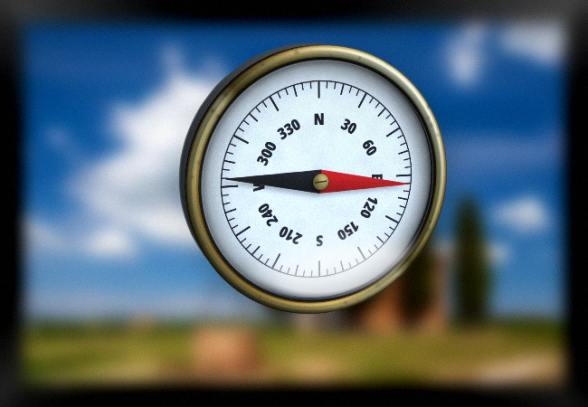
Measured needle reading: 95 °
